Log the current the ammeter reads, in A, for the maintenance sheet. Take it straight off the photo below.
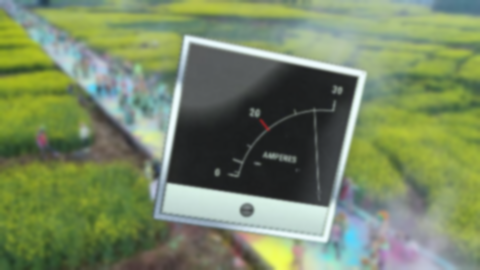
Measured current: 27.5 A
